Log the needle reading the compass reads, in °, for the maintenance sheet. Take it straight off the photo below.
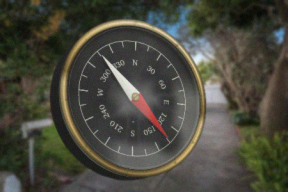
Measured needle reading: 135 °
